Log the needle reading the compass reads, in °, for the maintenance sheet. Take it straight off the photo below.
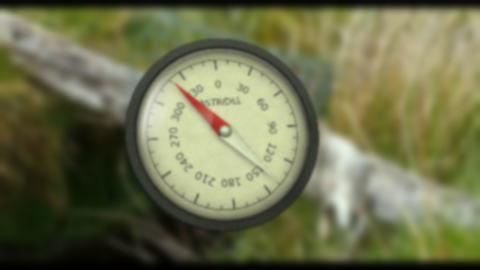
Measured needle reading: 320 °
